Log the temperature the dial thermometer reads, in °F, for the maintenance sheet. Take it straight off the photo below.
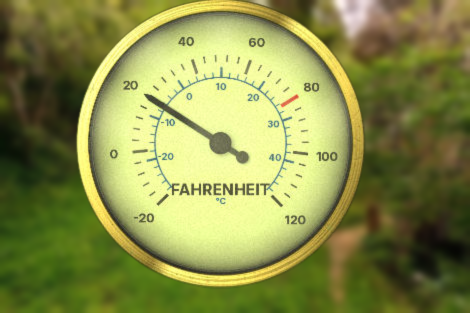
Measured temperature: 20 °F
